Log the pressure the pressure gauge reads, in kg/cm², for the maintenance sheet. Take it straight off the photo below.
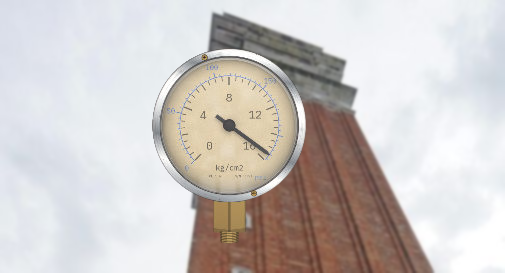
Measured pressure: 15.5 kg/cm²
